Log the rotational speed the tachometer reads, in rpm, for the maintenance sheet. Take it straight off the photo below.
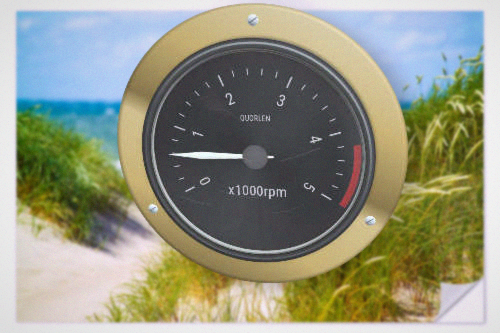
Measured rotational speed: 600 rpm
